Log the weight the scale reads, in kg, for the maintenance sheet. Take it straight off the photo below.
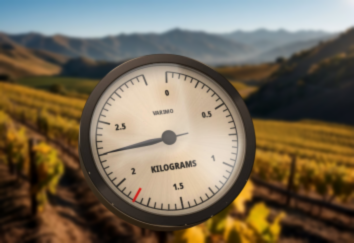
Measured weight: 2.25 kg
